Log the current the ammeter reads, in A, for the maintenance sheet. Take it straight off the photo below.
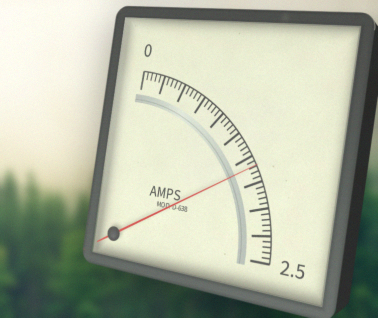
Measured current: 1.6 A
